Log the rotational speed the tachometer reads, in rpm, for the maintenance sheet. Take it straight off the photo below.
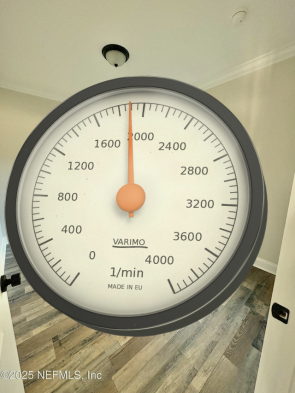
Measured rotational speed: 1900 rpm
